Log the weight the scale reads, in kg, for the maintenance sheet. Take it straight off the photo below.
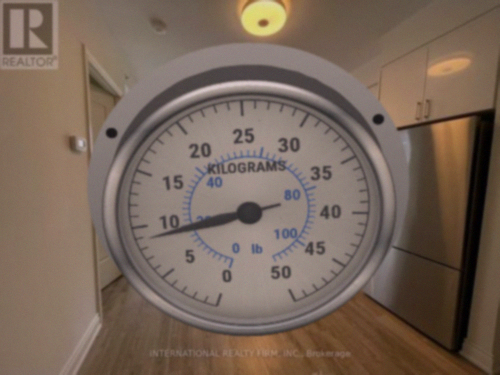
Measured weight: 9 kg
